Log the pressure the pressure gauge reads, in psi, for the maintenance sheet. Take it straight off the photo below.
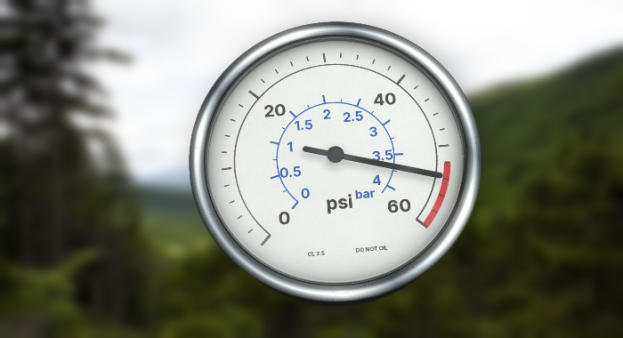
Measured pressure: 54 psi
